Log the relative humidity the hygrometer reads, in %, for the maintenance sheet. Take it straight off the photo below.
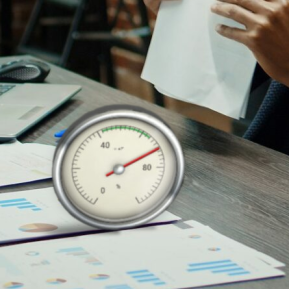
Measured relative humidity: 70 %
